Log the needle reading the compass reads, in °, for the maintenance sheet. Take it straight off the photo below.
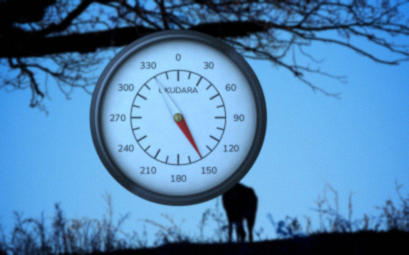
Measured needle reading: 150 °
